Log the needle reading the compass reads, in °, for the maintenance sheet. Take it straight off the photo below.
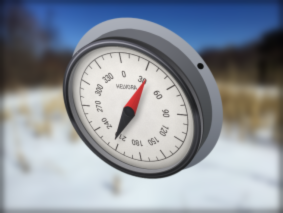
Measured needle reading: 35 °
